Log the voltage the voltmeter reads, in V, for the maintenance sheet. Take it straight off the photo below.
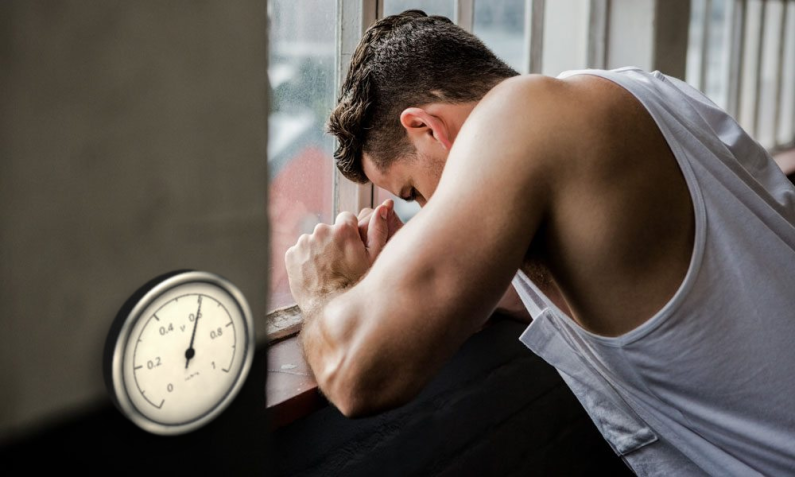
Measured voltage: 0.6 V
